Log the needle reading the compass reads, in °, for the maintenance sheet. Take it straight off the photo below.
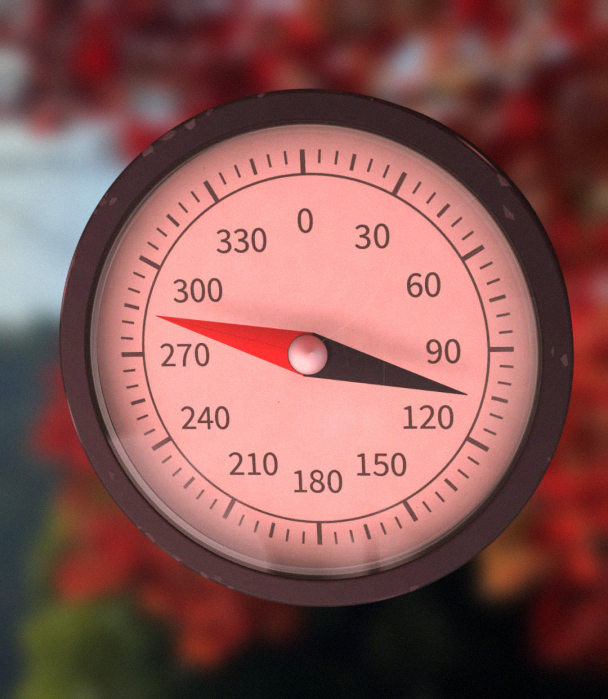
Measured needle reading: 285 °
